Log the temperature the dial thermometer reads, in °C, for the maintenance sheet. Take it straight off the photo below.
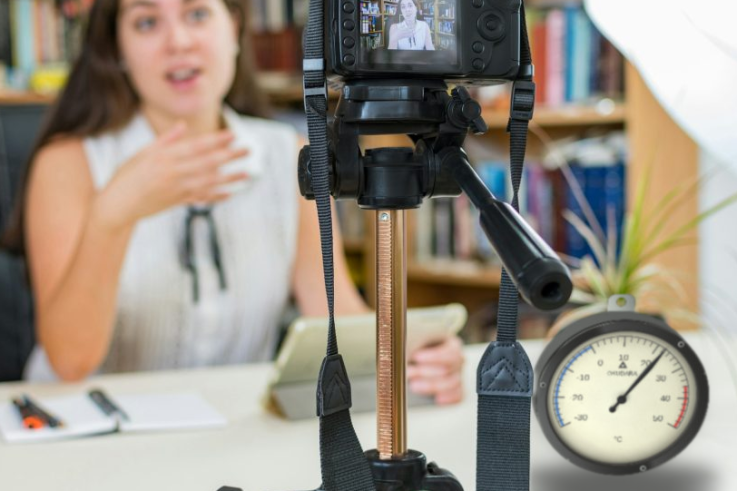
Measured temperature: 22 °C
